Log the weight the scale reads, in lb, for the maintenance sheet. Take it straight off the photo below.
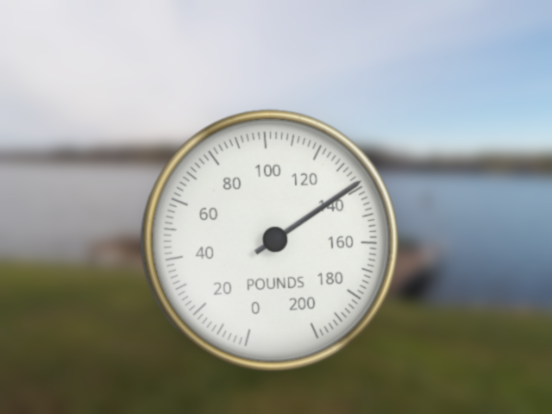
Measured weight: 138 lb
